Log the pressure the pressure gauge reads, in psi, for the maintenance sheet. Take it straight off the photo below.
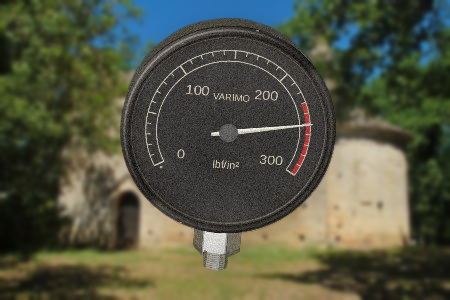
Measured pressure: 250 psi
